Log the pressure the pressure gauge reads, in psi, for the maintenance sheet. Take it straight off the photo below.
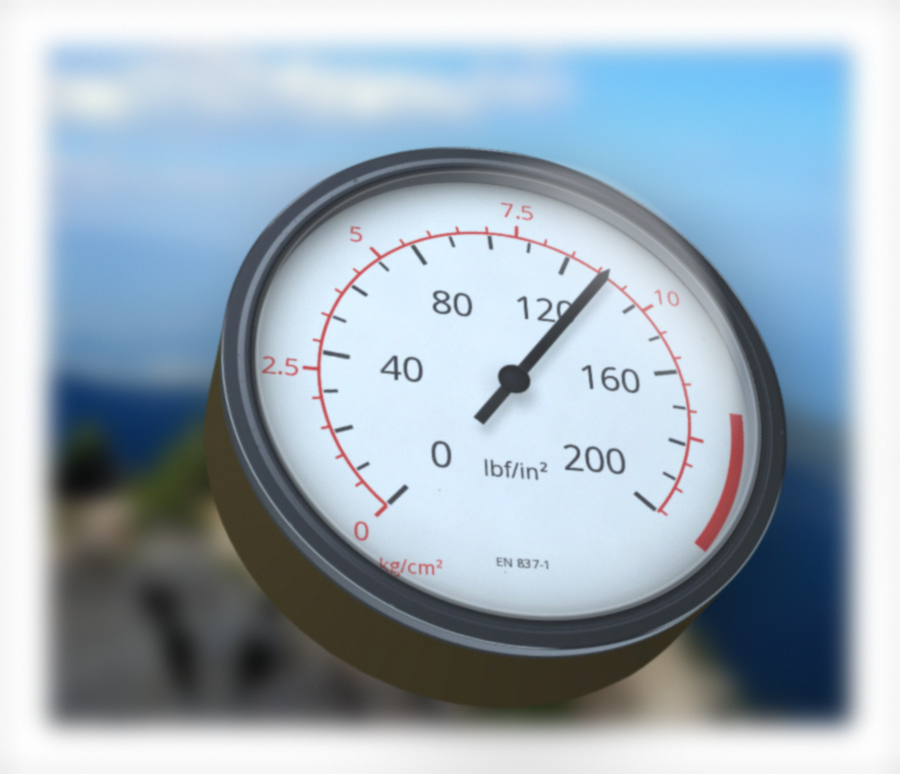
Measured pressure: 130 psi
